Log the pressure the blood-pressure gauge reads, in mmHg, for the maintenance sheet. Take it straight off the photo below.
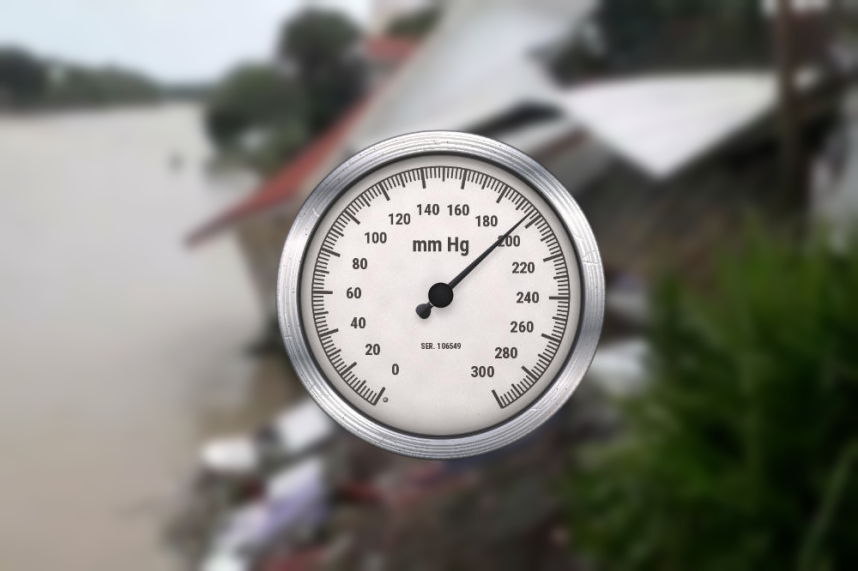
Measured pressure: 196 mmHg
